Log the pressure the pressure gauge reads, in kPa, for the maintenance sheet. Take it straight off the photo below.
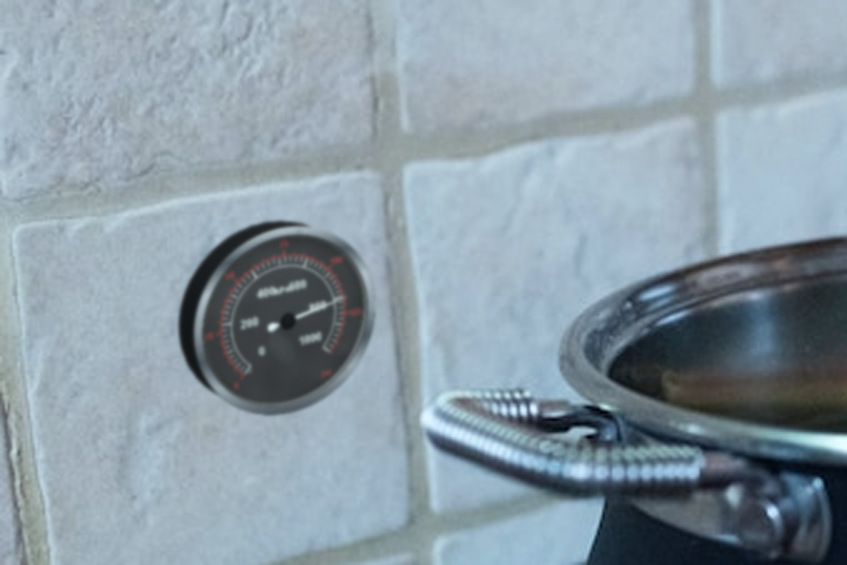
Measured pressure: 800 kPa
